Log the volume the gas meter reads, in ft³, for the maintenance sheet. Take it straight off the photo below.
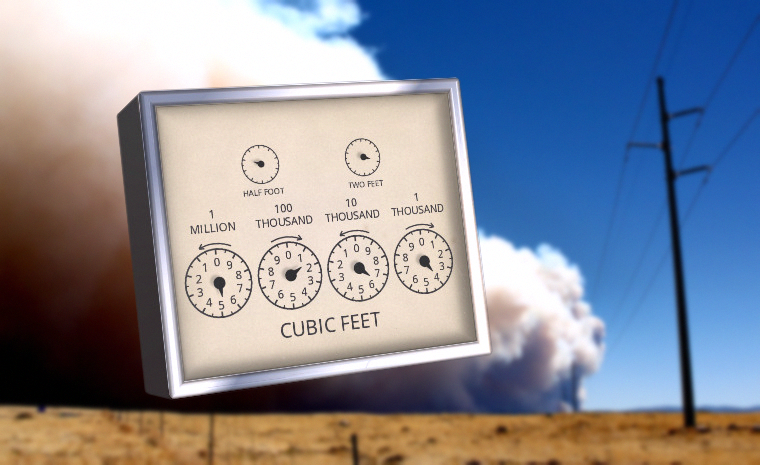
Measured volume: 516400 ft³
